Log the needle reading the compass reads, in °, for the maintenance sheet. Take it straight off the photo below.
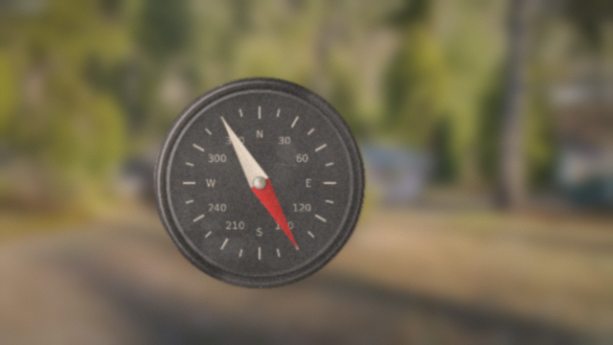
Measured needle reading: 150 °
